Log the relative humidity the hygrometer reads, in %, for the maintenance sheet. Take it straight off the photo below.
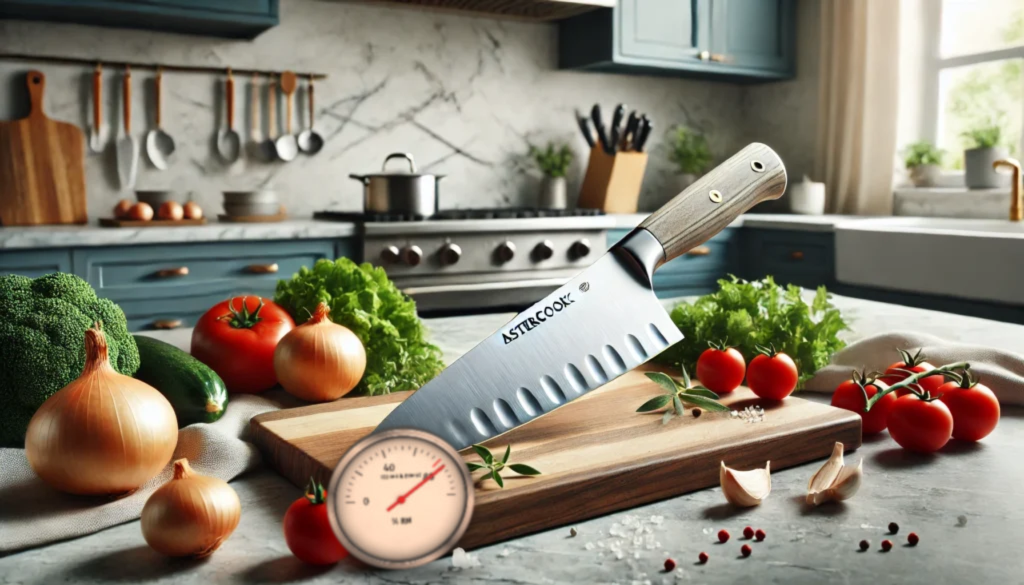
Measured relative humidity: 80 %
